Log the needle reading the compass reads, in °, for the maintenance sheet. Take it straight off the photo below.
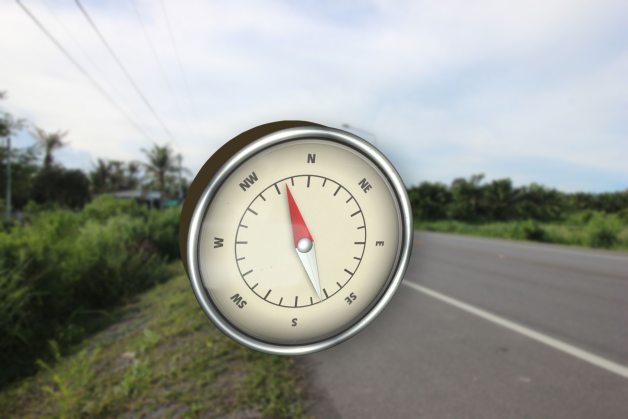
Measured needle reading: 337.5 °
